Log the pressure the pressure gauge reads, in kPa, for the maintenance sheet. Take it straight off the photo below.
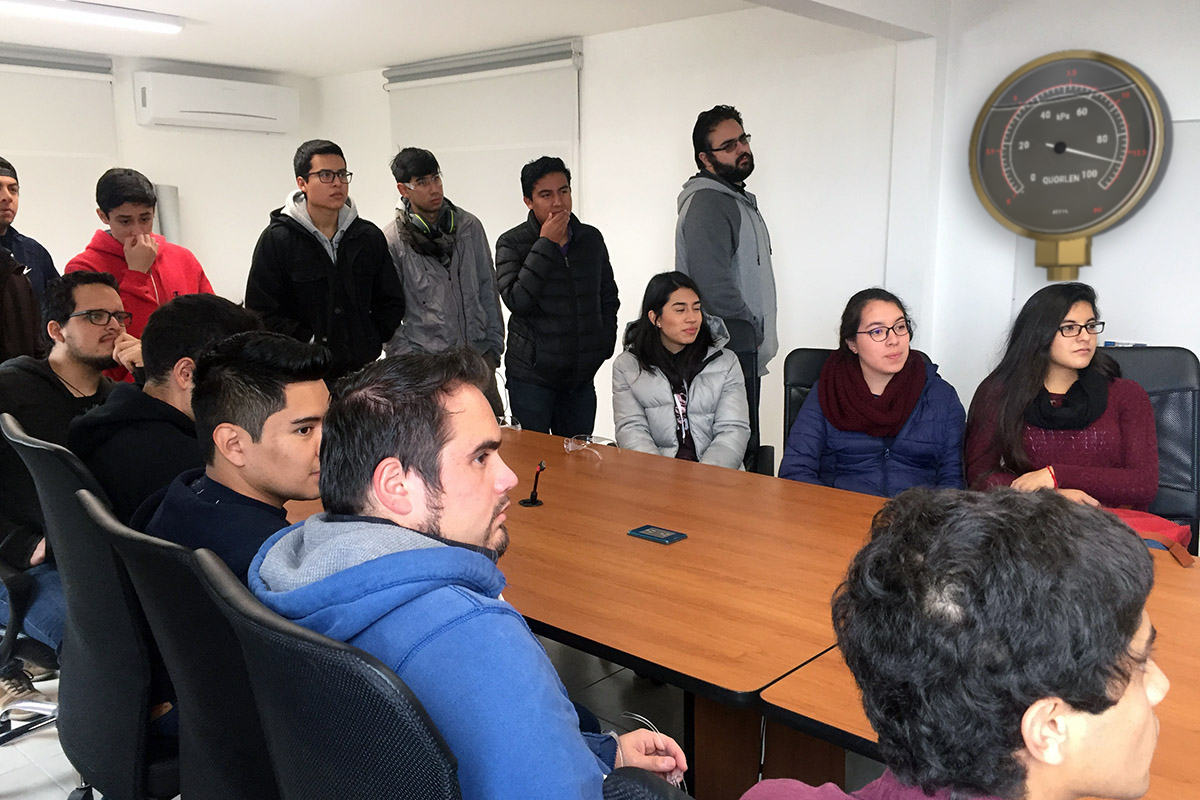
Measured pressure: 90 kPa
